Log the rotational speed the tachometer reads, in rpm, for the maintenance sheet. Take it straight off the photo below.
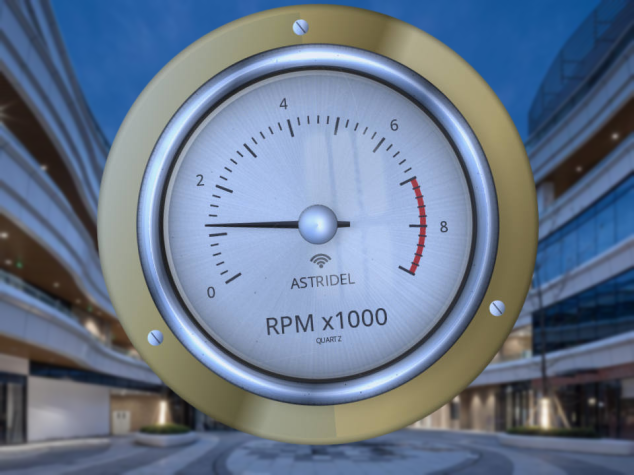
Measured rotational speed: 1200 rpm
